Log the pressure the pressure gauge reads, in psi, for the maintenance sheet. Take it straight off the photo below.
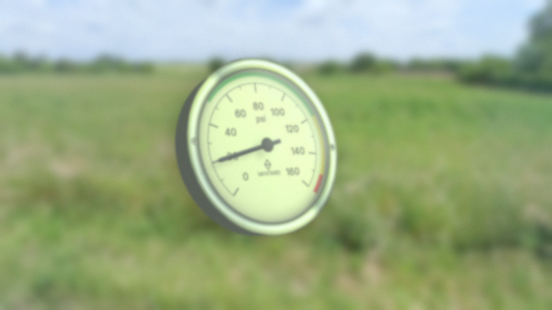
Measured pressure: 20 psi
